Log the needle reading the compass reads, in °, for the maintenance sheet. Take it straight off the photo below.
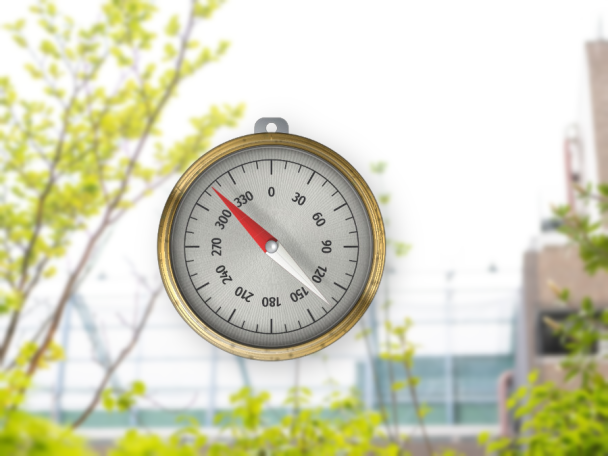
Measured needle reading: 315 °
